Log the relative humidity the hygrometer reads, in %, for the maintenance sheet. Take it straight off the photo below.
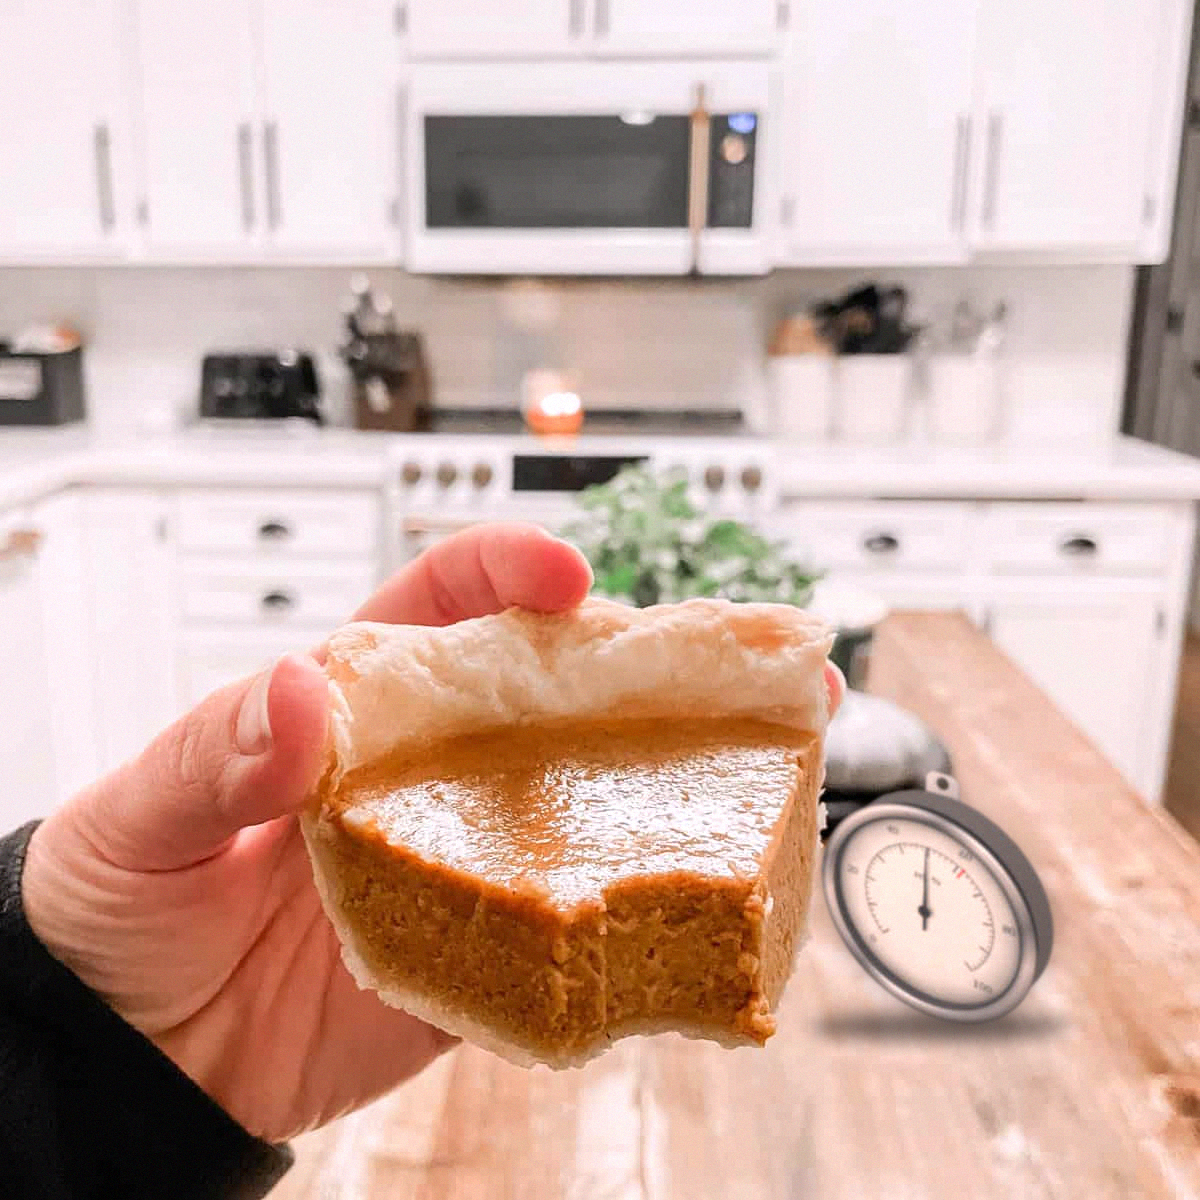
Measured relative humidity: 50 %
